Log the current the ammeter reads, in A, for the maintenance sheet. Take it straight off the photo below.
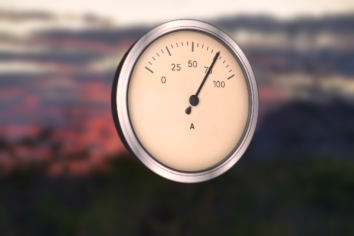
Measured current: 75 A
